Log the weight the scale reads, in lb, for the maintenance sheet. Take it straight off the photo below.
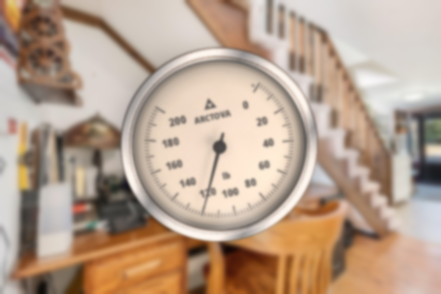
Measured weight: 120 lb
